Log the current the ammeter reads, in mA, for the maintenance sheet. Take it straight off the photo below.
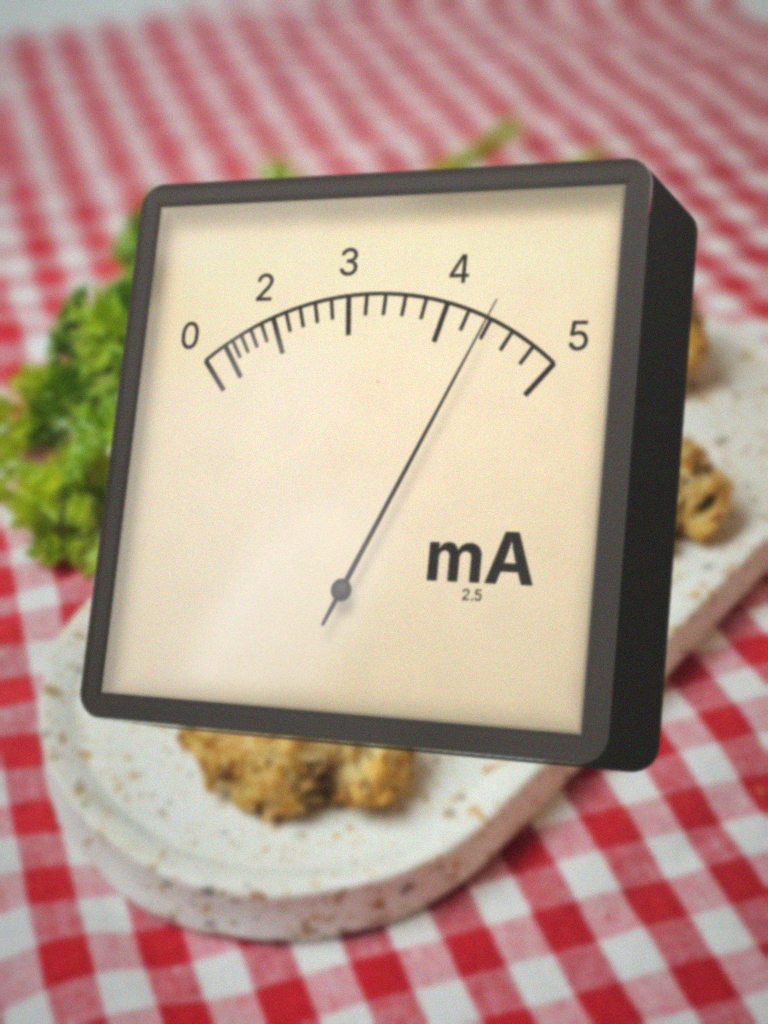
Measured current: 4.4 mA
